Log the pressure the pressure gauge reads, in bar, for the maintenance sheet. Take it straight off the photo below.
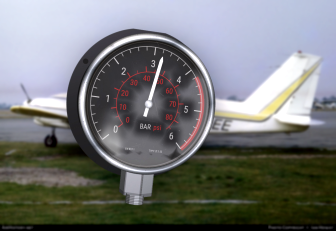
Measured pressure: 3.2 bar
